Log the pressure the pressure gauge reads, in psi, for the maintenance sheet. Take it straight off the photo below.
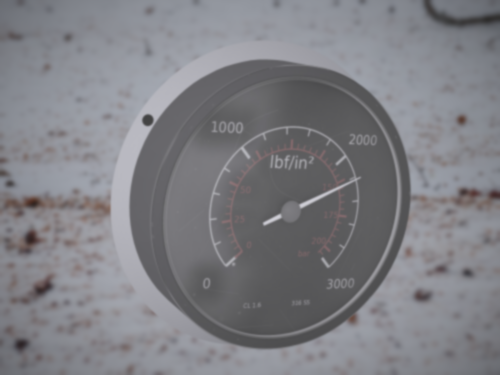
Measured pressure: 2200 psi
